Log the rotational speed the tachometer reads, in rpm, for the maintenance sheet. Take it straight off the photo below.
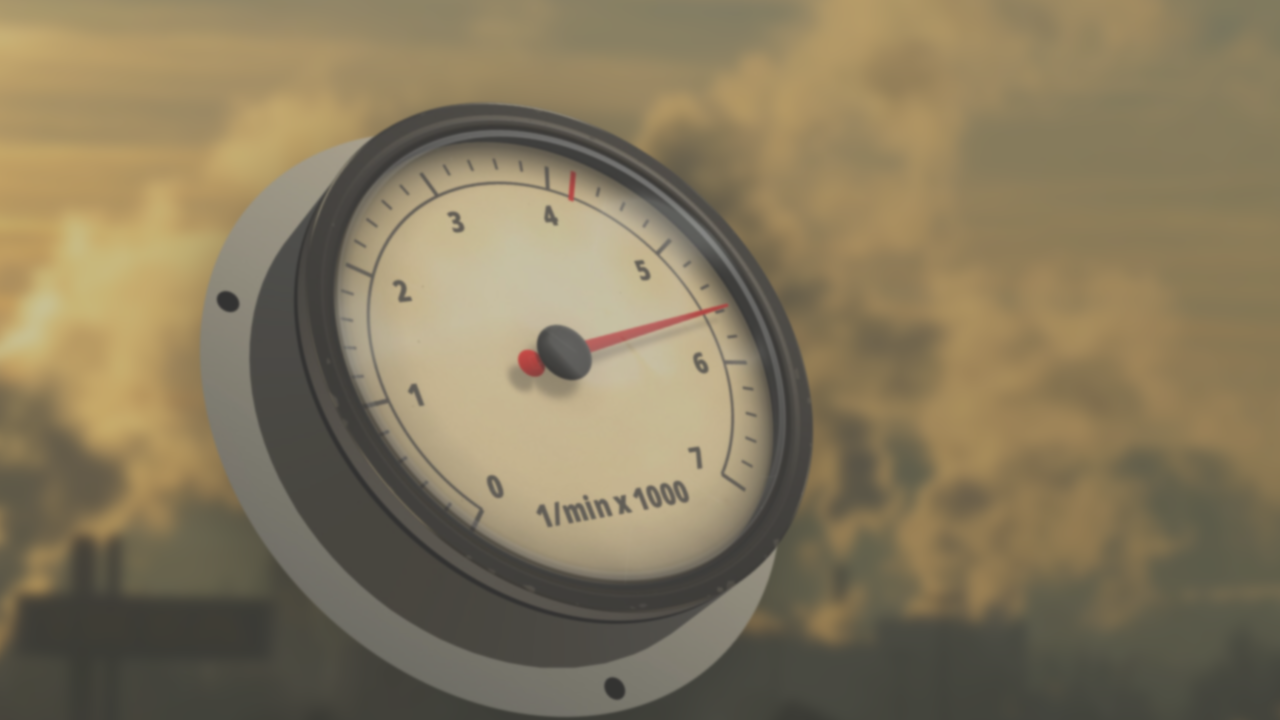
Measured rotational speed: 5600 rpm
